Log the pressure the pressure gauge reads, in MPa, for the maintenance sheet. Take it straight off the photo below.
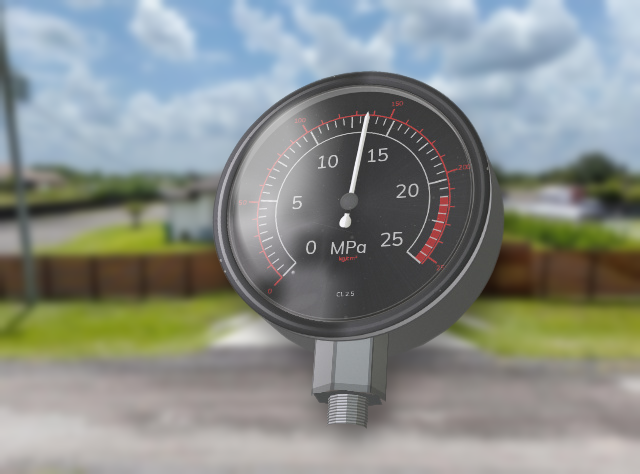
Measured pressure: 13.5 MPa
